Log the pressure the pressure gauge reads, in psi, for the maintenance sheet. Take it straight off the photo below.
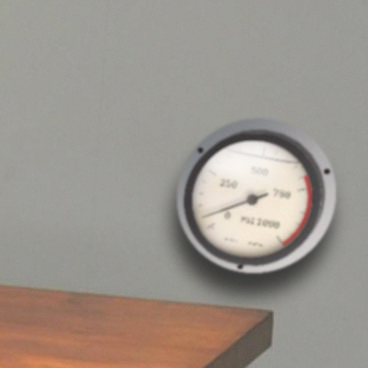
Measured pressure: 50 psi
